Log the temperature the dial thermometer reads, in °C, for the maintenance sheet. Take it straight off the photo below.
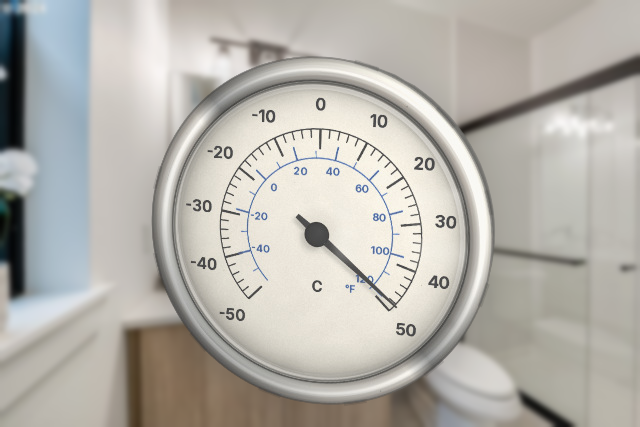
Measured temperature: 48 °C
